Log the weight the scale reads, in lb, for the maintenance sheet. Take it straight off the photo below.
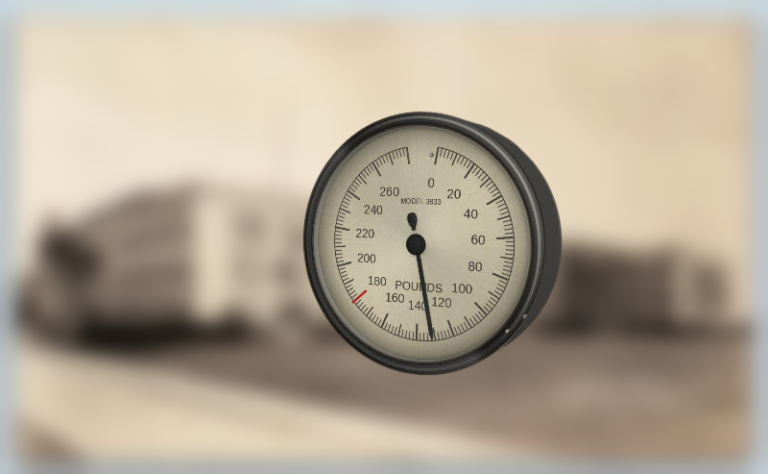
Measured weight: 130 lb
